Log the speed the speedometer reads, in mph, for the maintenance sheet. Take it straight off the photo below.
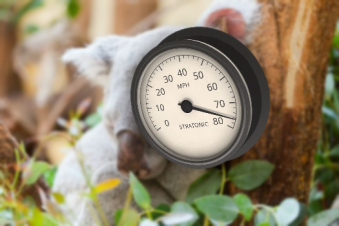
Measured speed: 76 mph
